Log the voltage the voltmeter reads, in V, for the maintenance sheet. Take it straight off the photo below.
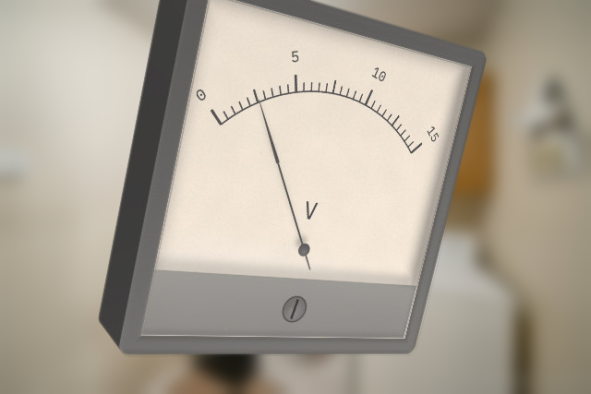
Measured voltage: 2.5 V
